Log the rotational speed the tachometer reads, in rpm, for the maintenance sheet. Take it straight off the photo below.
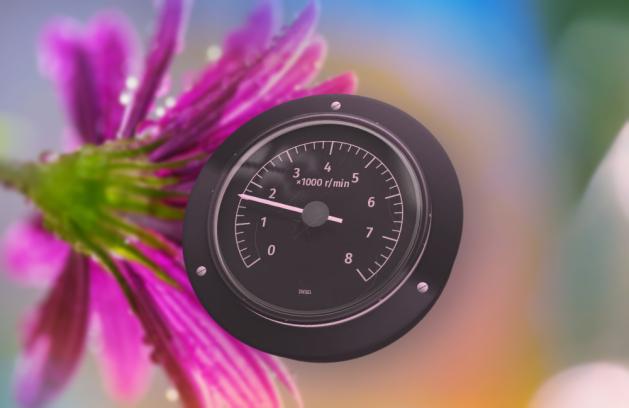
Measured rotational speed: 1600 rpm
